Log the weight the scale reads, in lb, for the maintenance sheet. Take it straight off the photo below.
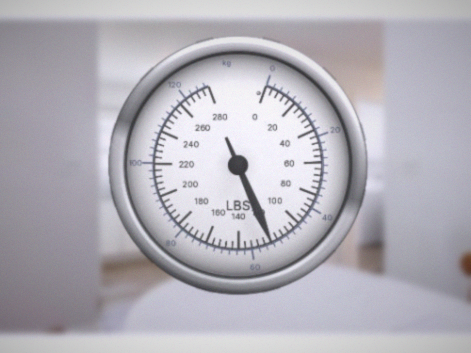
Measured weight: 120 lb
